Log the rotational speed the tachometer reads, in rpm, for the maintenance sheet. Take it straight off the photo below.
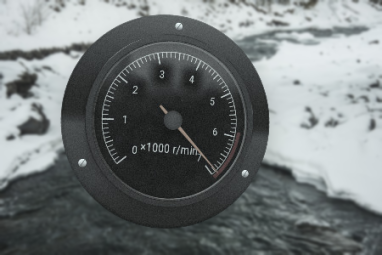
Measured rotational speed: 6900 rpm
